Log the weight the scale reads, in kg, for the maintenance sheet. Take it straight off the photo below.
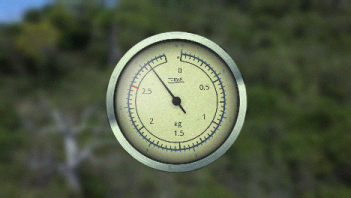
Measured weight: 2.8 kg
